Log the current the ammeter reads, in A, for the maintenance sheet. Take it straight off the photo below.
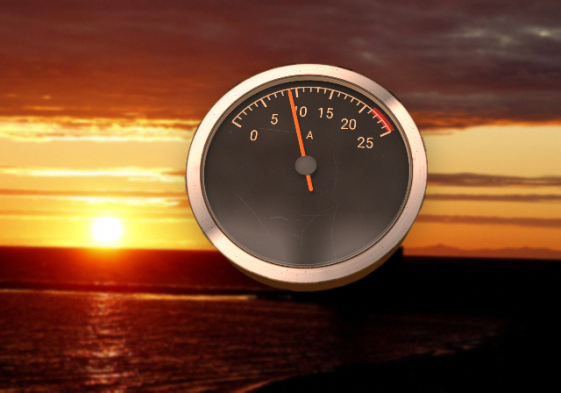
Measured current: 9 A
